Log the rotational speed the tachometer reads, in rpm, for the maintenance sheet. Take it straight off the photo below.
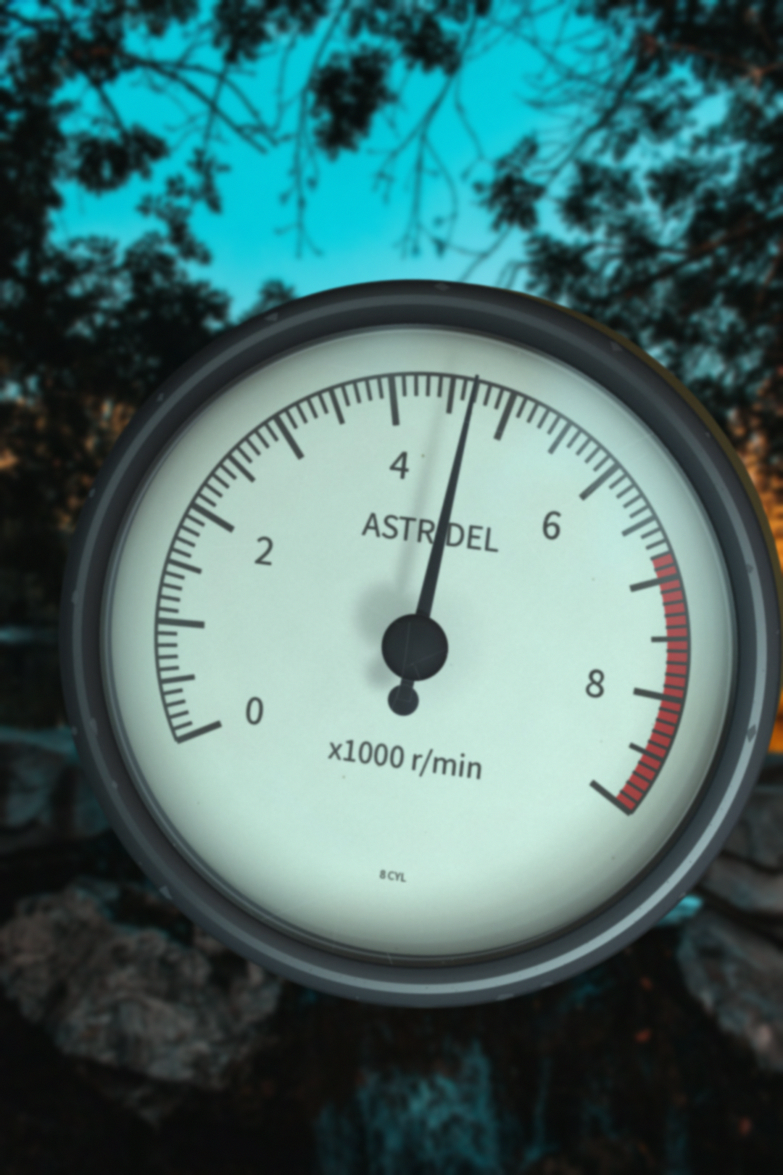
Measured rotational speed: 4700 rpm
